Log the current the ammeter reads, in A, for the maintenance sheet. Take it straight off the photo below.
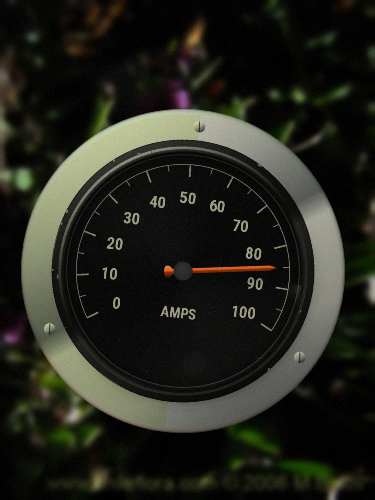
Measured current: 85 A
